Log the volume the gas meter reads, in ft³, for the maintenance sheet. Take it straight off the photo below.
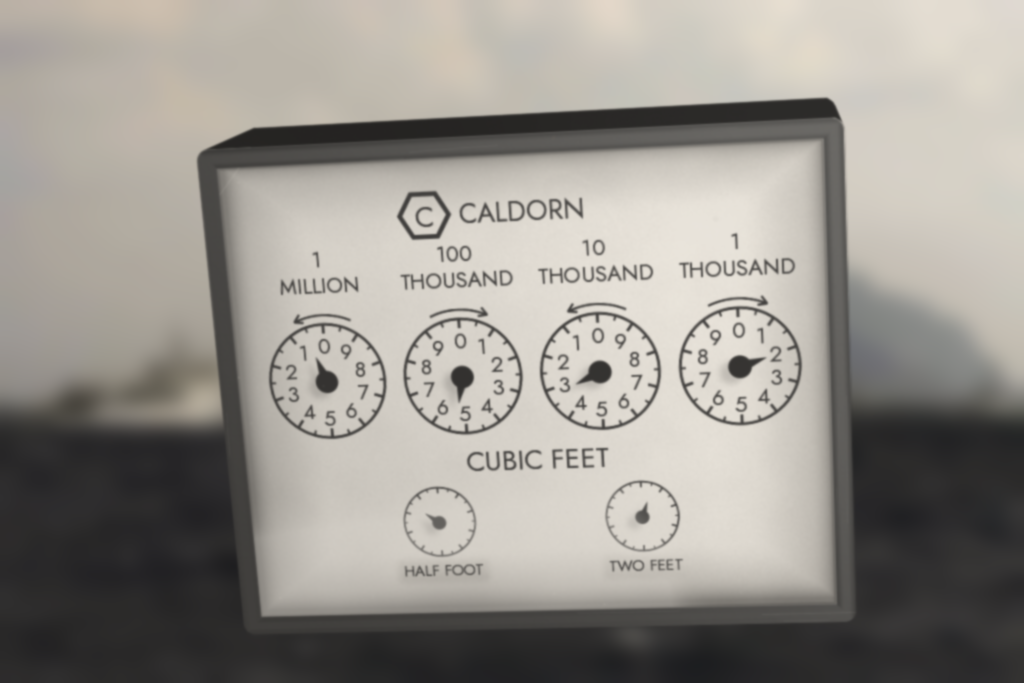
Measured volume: 53200 ft³
